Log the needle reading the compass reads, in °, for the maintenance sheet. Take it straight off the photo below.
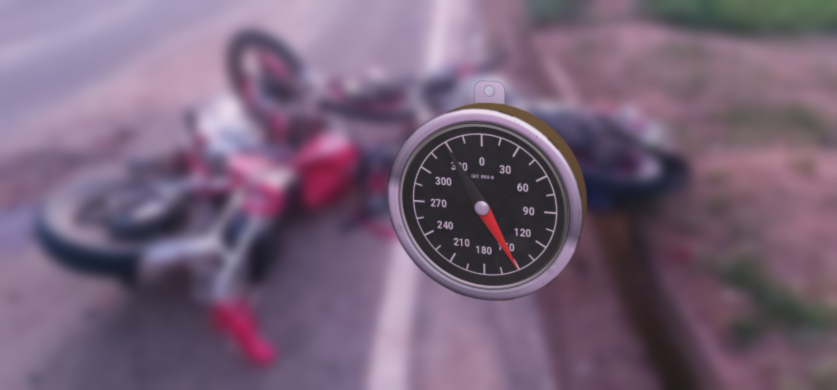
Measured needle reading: 150 °
